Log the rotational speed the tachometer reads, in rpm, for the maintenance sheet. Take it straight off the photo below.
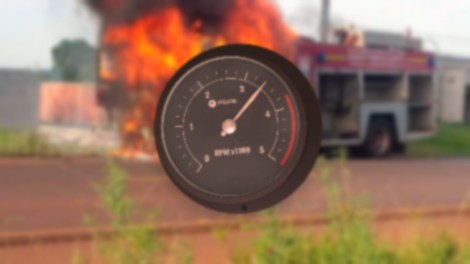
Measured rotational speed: 3400 rpm
